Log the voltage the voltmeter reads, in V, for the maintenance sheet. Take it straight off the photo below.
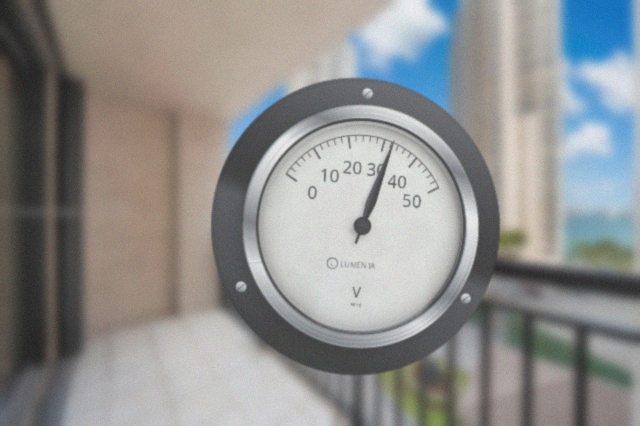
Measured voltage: 32 V
